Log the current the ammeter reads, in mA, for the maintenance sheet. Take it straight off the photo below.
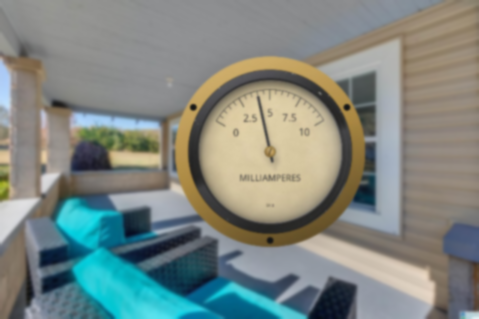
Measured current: 4 mA
